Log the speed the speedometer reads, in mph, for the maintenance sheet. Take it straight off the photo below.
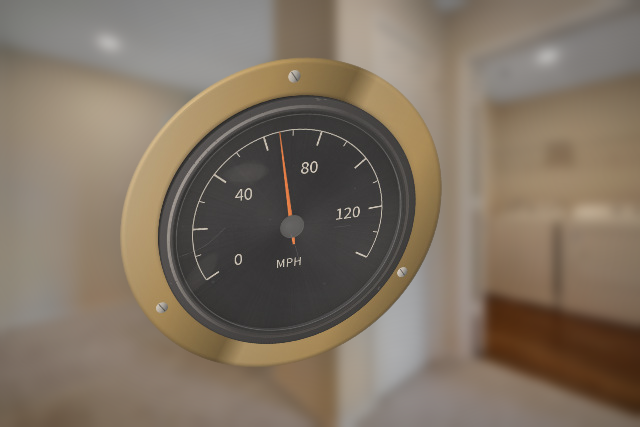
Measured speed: 65 mph
